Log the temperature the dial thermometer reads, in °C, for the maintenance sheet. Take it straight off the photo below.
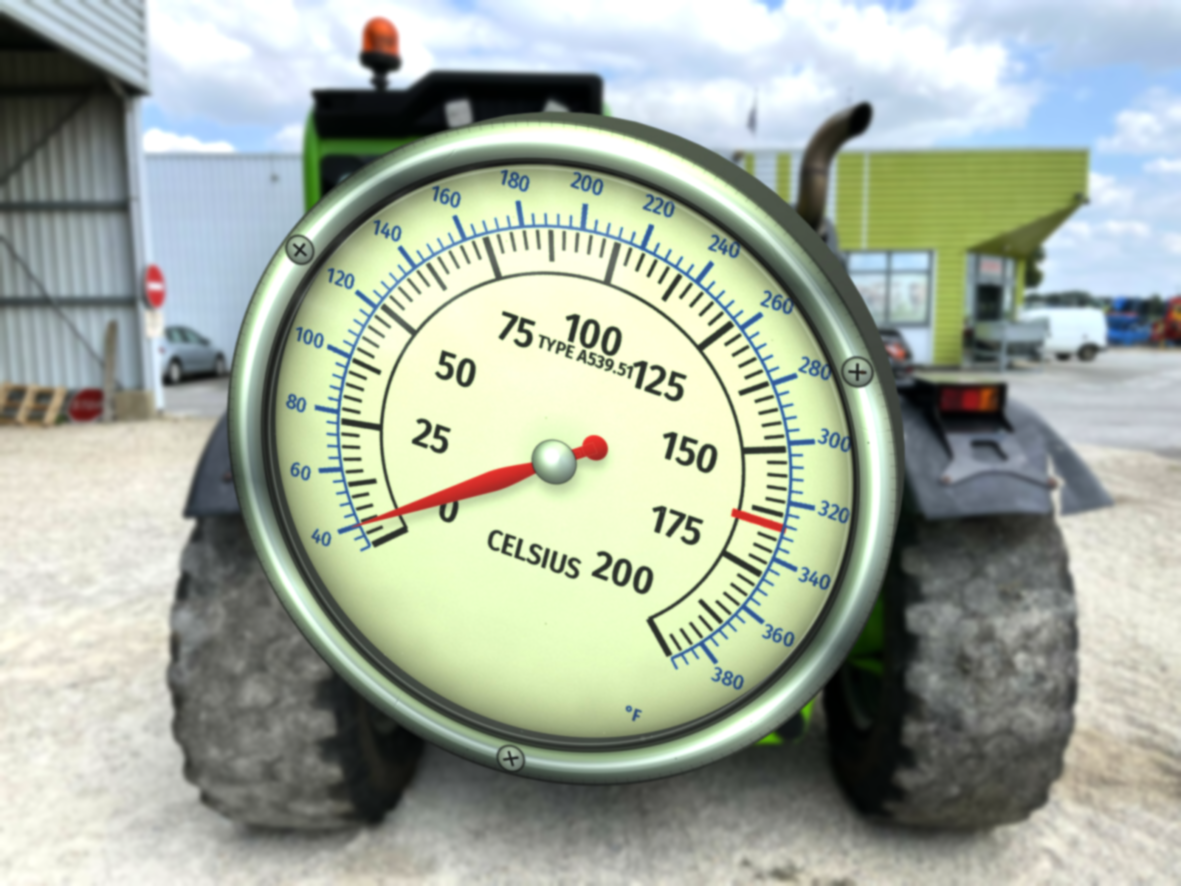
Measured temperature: 5 °C
